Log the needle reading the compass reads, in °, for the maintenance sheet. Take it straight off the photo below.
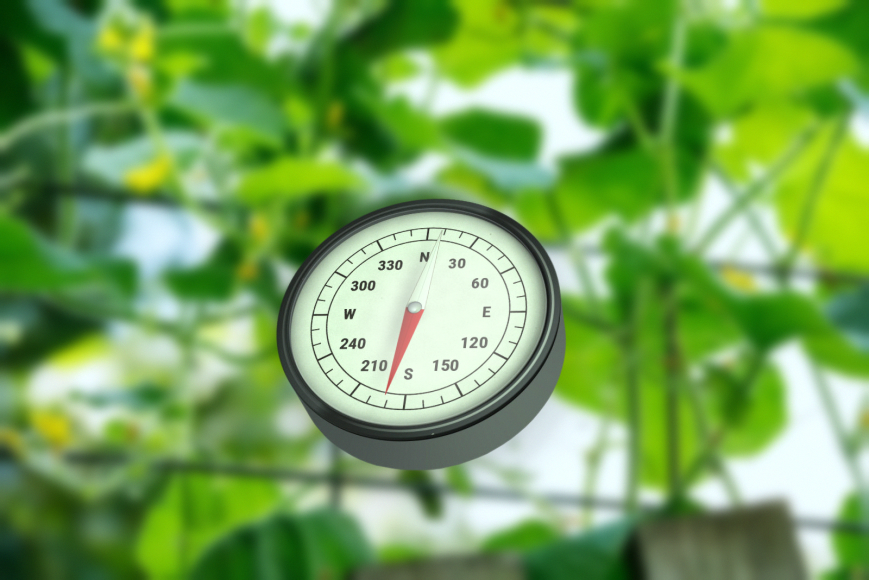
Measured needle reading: 190 °
